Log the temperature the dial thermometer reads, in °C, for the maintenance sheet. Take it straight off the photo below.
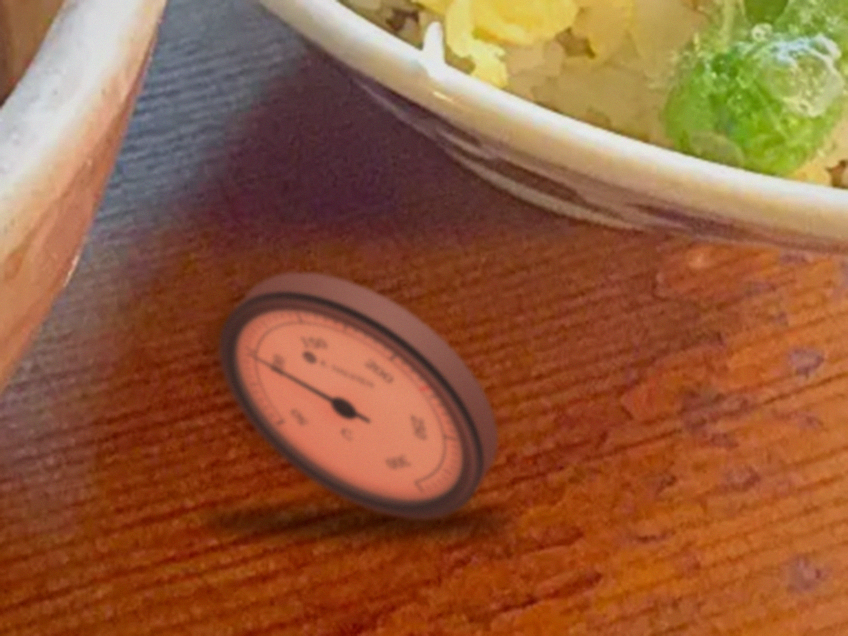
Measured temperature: 100 °C
